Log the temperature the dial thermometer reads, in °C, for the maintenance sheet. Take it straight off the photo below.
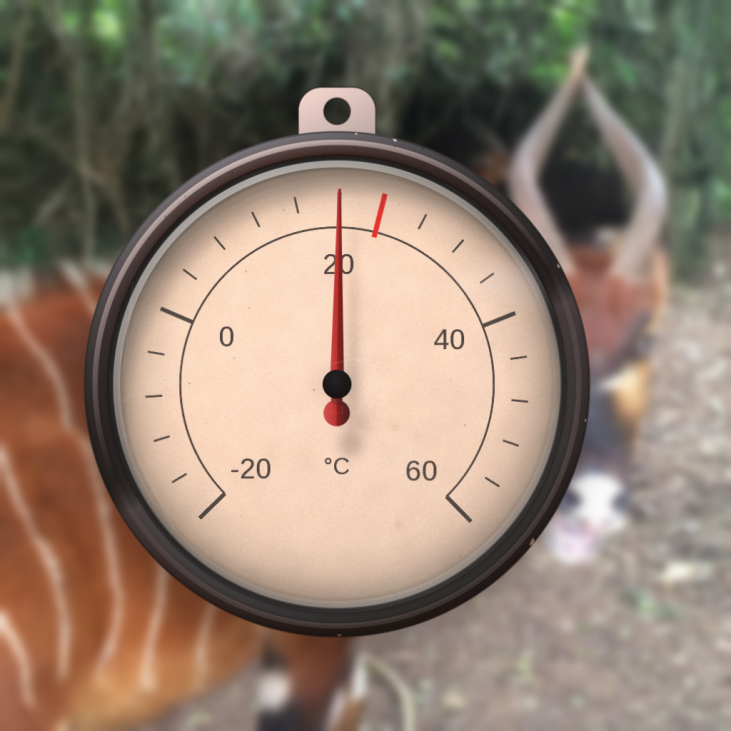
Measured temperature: 20 °C
